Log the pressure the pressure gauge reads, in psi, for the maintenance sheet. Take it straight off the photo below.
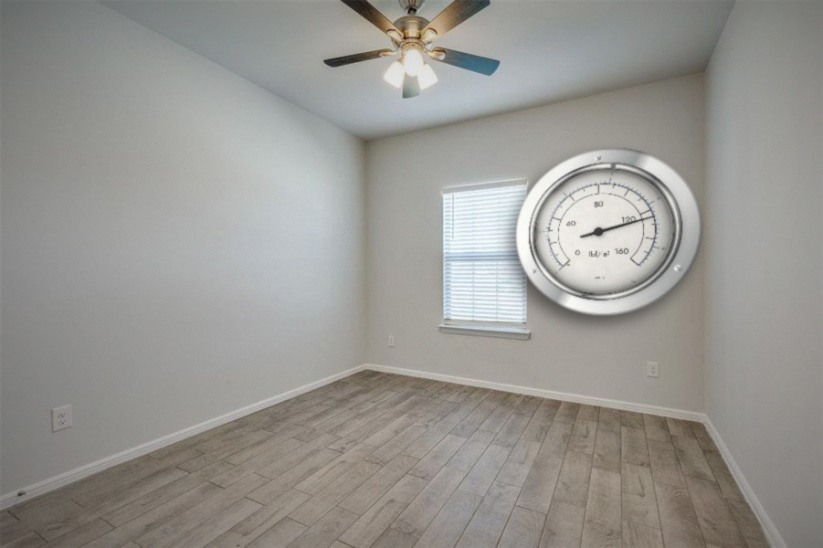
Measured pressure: 125 psi
